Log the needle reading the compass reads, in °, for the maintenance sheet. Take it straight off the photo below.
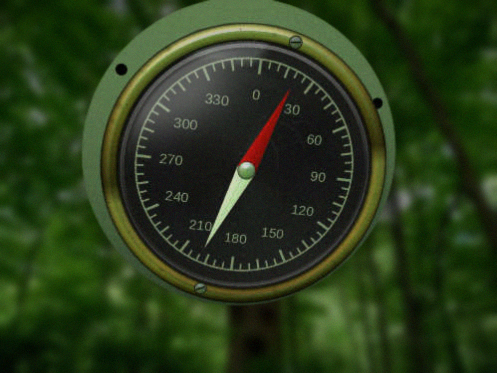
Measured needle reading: 20 °
